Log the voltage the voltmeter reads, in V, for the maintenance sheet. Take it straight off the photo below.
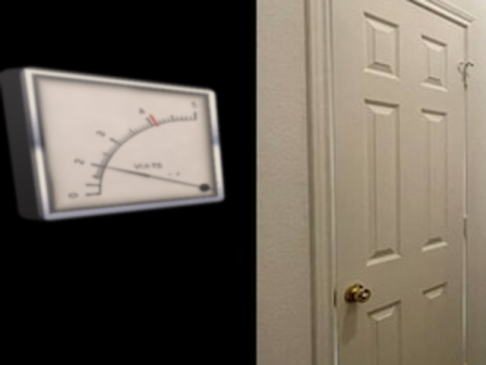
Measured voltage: 2 V
